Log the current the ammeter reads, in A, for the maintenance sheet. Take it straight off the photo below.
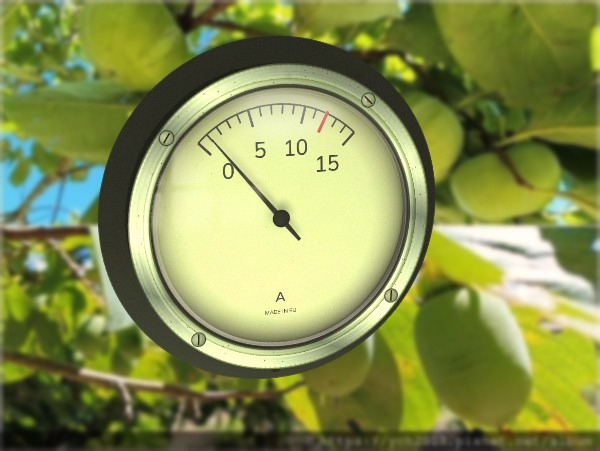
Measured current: 1 A
